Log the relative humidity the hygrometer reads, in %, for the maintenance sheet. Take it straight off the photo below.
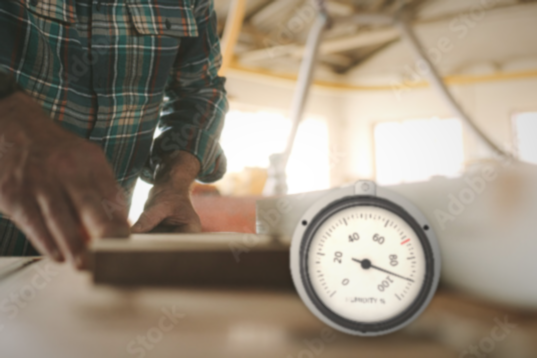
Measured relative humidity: 90 %
